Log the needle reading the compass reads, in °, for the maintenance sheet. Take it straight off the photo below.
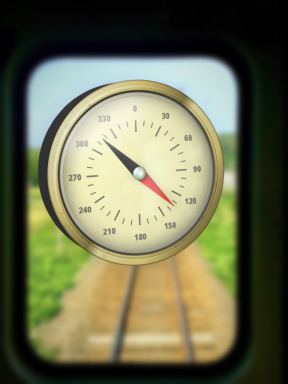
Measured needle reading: 135 °
